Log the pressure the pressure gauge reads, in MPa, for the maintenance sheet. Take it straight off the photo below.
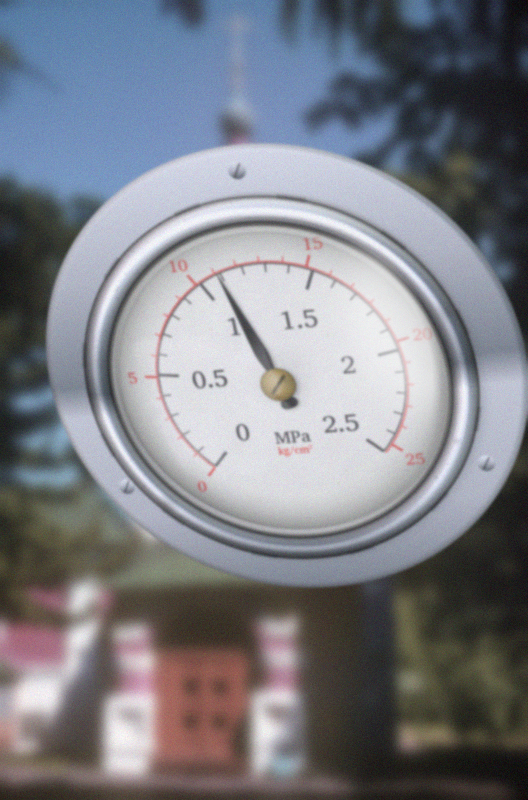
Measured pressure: 1.1 MPa
